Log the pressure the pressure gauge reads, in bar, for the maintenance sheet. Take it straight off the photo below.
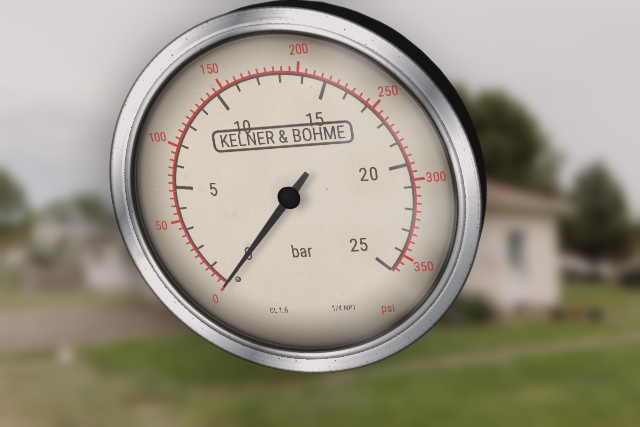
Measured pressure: 0 bar
